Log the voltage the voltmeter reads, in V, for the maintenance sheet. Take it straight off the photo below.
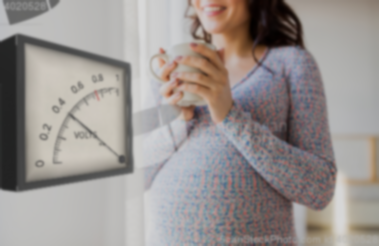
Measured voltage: 0.4 V
